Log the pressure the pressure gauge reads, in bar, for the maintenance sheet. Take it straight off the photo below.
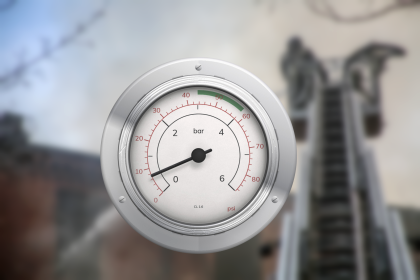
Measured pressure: 0.5 bar
